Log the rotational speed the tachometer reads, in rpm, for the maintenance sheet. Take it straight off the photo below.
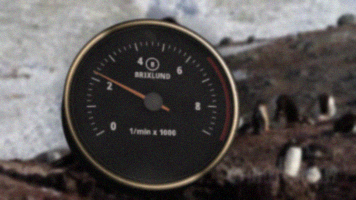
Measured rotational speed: 2200 rpm
